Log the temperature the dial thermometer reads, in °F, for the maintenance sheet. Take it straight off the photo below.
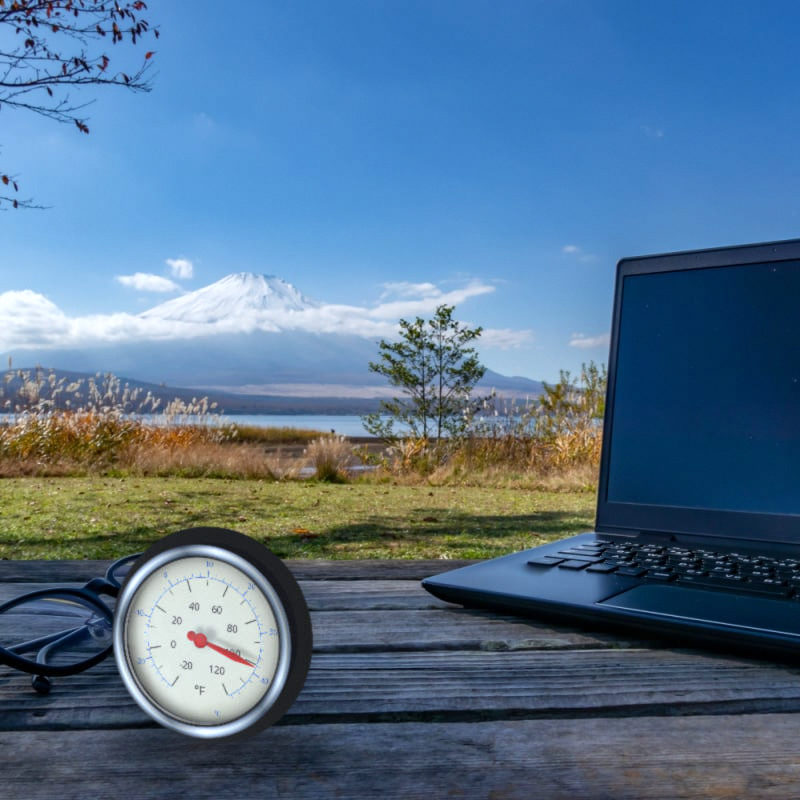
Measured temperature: 100 °F
